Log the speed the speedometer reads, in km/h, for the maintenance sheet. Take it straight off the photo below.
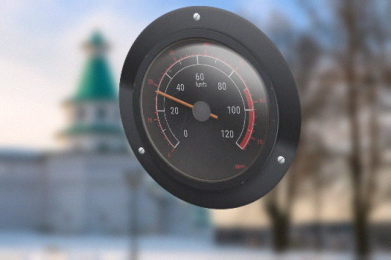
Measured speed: 30 km/h
